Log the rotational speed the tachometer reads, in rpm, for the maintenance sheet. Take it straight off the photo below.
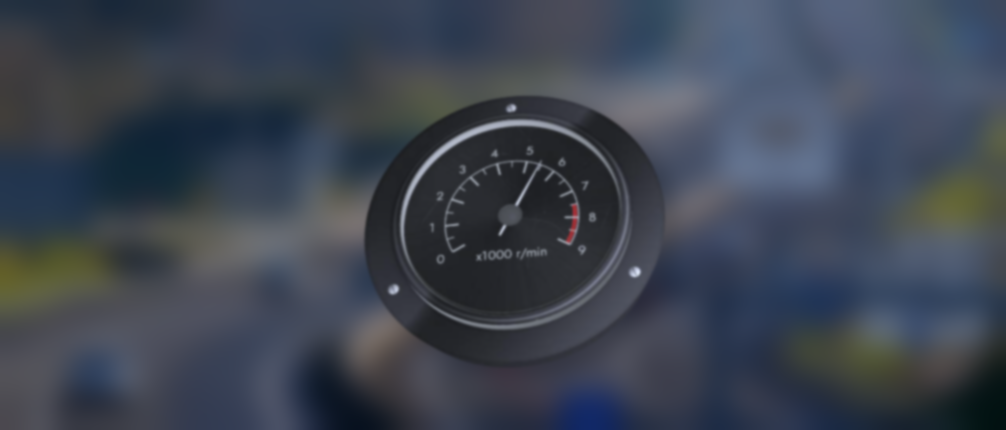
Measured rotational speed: 5500 rpm
